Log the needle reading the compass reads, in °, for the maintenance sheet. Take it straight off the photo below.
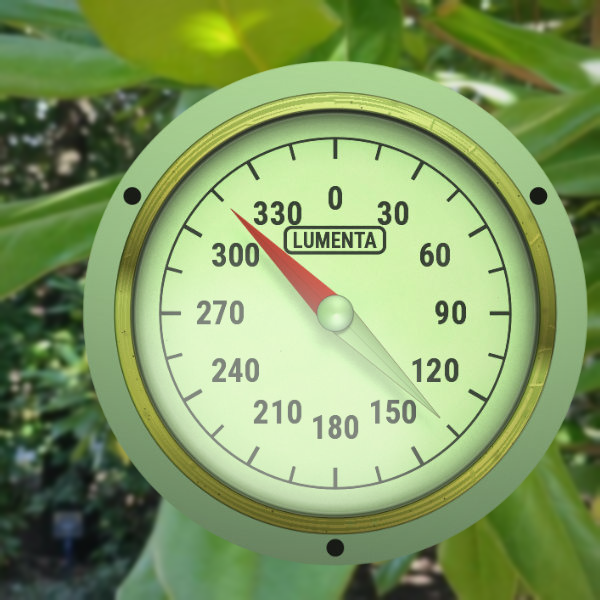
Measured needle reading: 315 °
